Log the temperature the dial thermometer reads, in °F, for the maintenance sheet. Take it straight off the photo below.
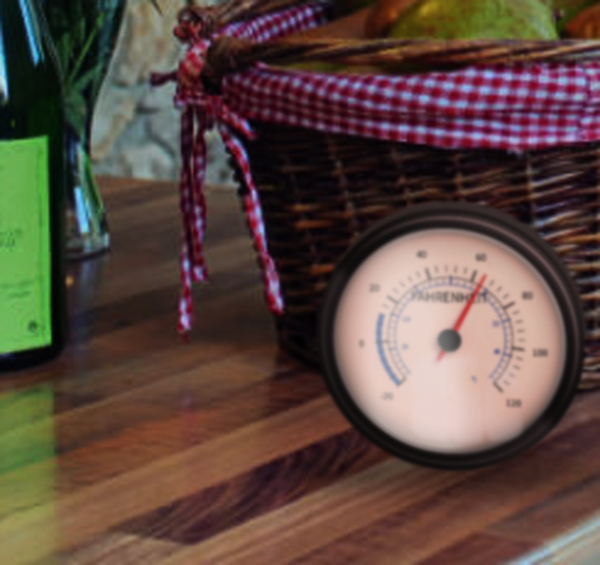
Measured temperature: 64 °F
